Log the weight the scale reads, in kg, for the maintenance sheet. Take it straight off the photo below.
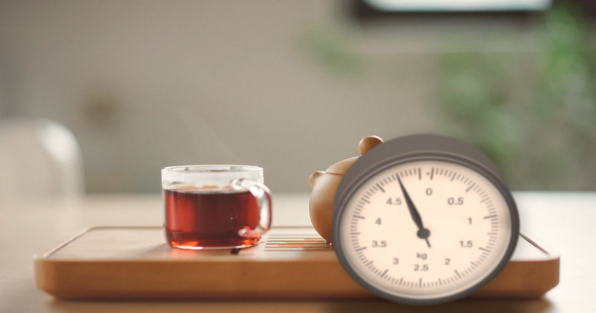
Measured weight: 4.75 kg
